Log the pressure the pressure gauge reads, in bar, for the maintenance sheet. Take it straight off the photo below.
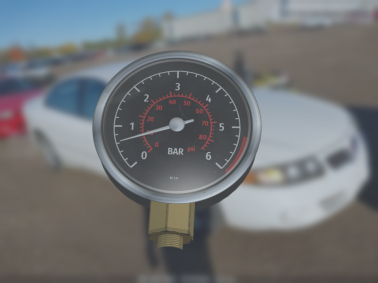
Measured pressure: 0.6 bar
